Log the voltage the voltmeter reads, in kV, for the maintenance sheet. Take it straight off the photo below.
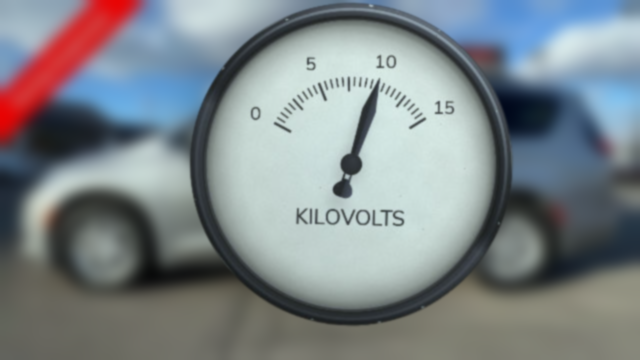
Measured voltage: 10 kV
